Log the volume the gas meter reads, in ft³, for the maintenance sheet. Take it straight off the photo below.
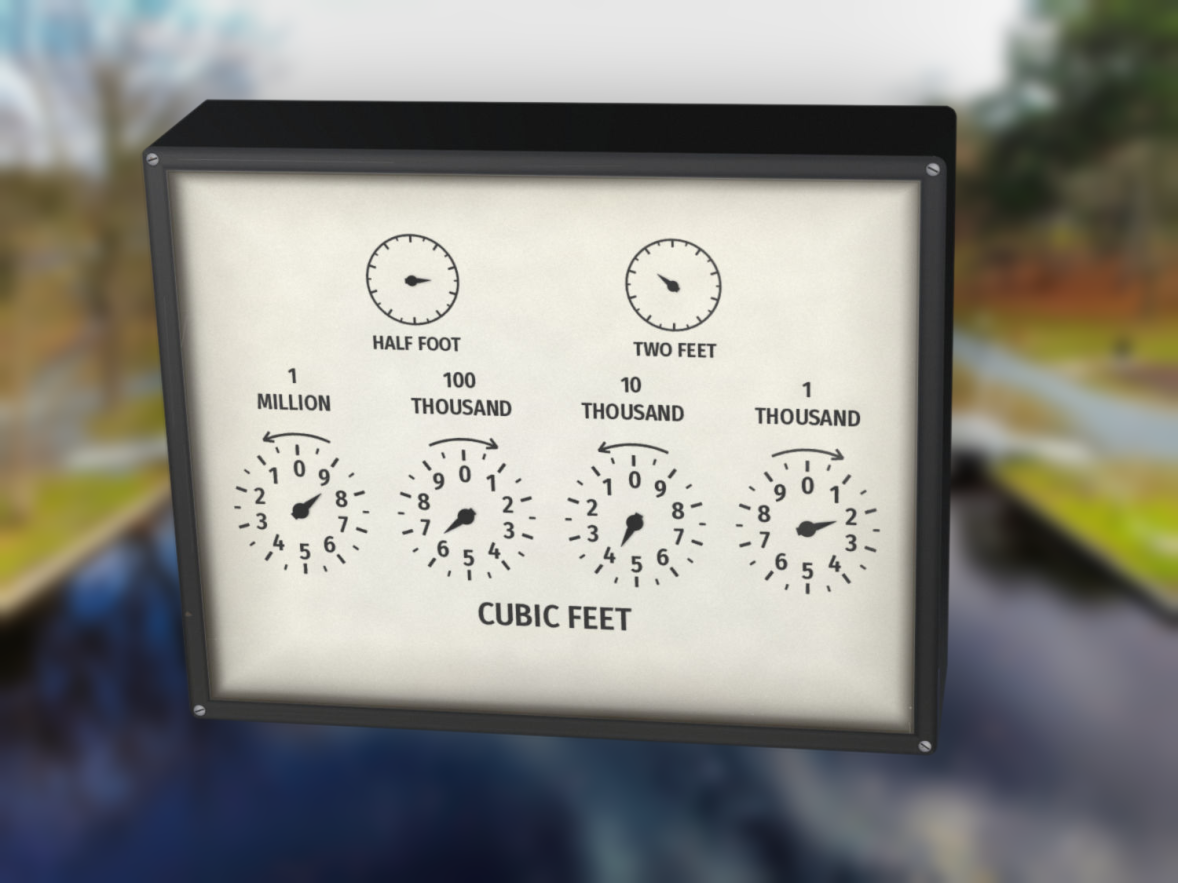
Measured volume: 864200 ft³
